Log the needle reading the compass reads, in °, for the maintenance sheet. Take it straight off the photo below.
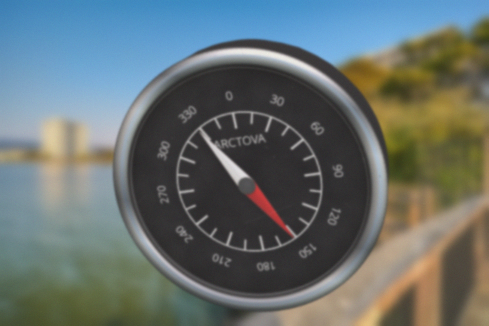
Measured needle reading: 150 °
